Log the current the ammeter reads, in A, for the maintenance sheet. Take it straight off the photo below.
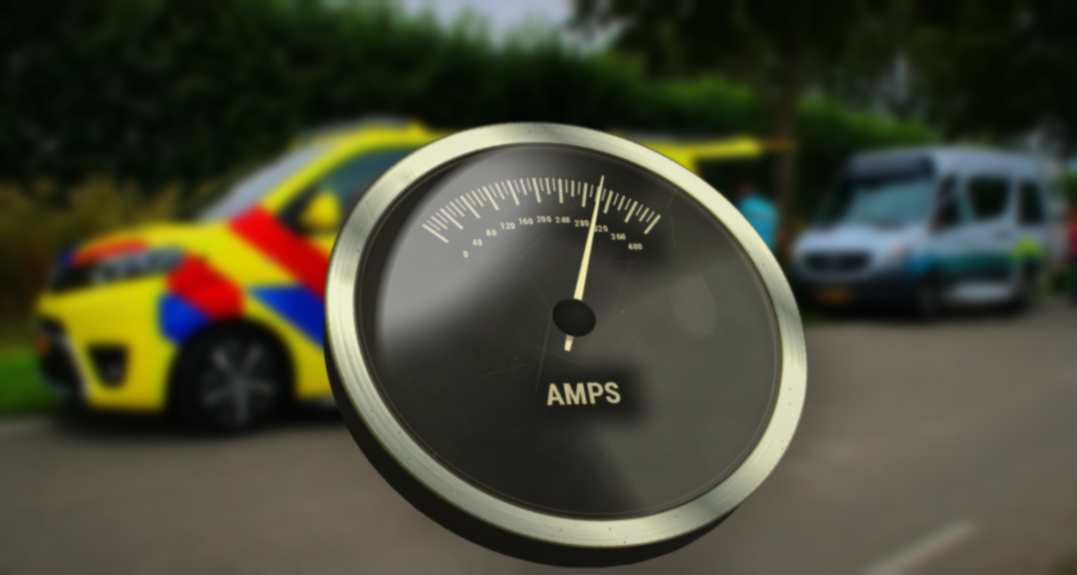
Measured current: 300 A
